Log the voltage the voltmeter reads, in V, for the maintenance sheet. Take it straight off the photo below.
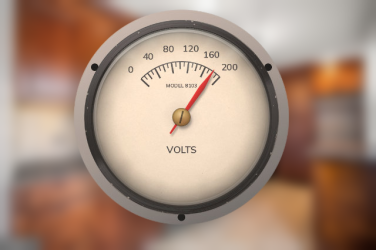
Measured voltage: 180 V
